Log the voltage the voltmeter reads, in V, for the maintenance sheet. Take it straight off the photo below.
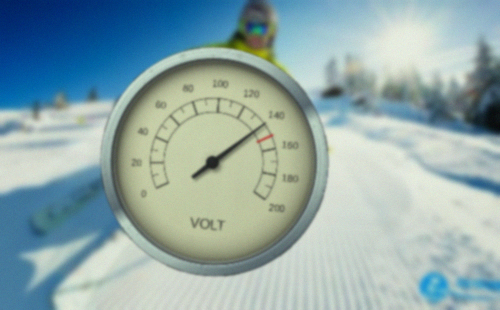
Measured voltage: 140 V
